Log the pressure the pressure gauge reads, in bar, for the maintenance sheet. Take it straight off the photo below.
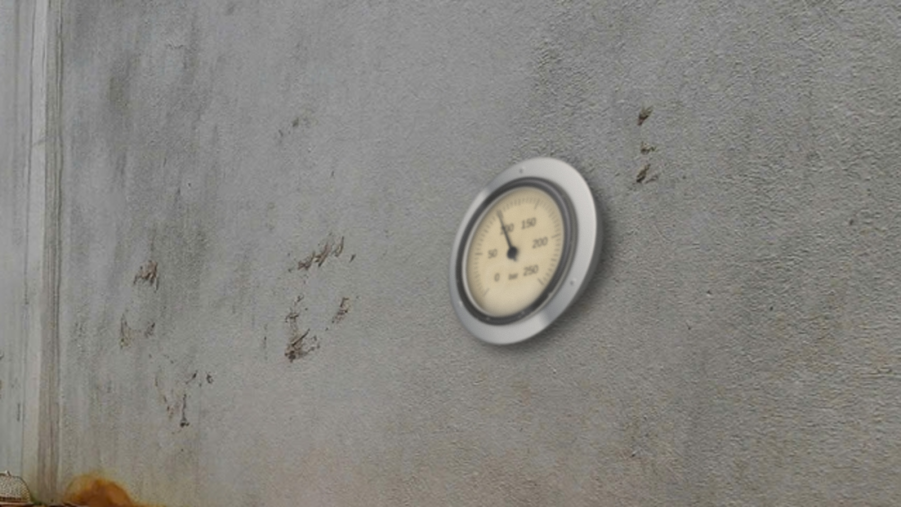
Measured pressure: 100 bar
